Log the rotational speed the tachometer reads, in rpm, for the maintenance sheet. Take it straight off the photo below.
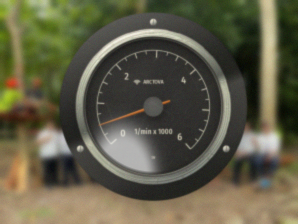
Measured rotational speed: 500 rpm
